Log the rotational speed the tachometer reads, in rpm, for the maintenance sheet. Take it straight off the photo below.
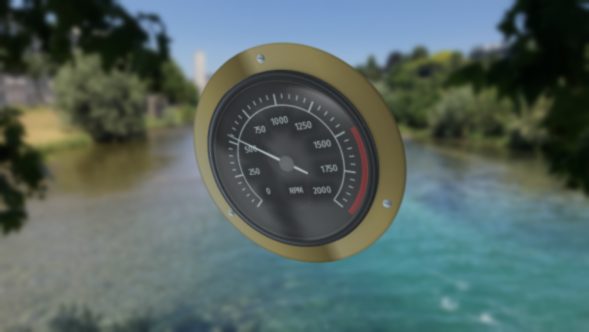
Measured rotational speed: 550 rpm
